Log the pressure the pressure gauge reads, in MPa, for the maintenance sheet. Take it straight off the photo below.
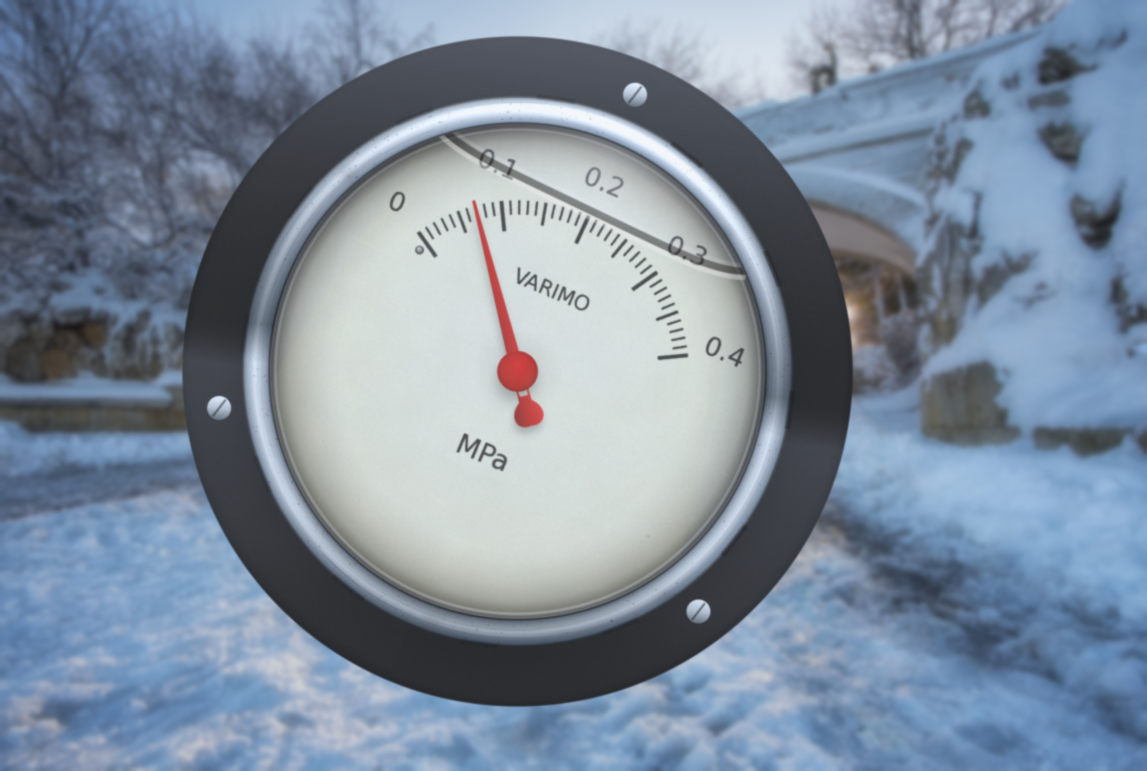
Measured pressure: 0.07 MPa
